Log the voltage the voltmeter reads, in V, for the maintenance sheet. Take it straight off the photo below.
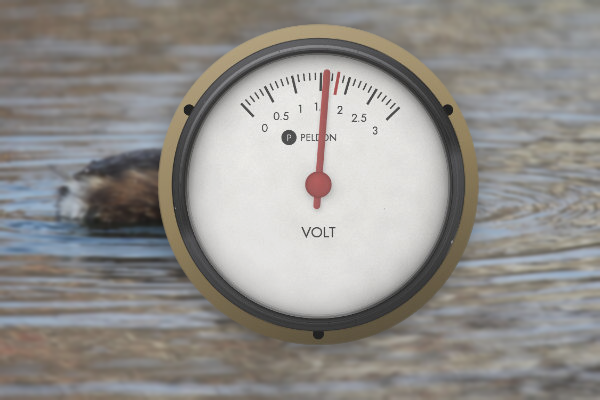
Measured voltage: 1.6 V
